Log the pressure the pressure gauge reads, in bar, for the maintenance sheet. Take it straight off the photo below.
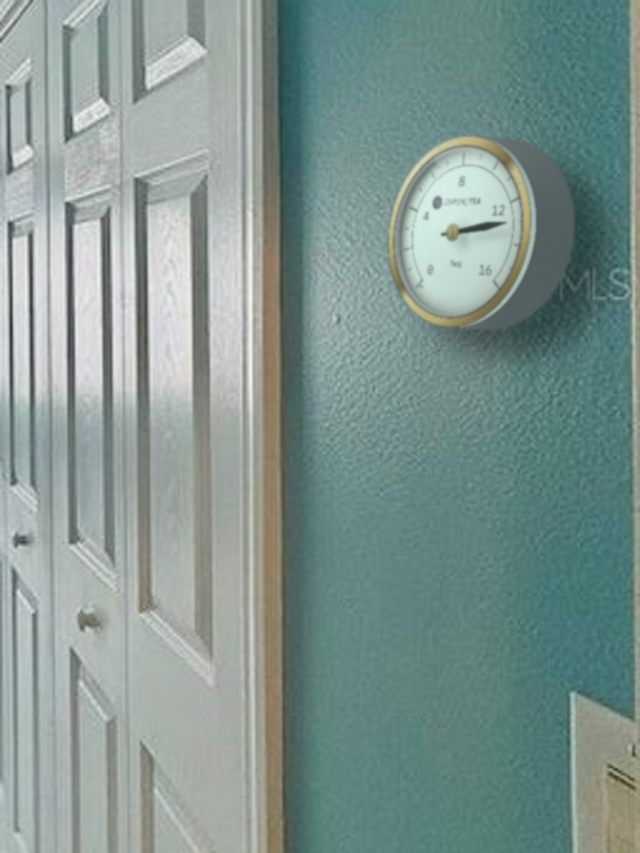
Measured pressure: 13 bar
